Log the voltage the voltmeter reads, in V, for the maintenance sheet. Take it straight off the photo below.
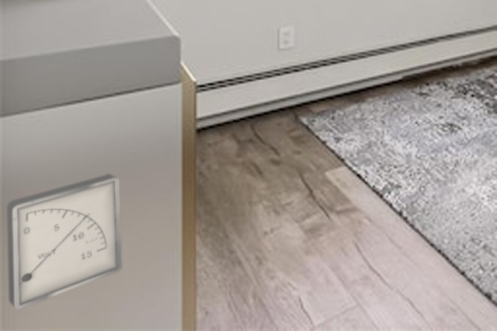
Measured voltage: 8 V
